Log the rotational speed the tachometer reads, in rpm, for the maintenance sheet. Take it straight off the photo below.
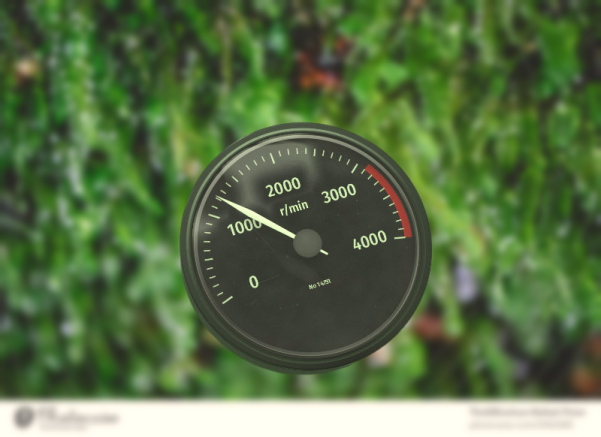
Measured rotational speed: 1200 rpm
